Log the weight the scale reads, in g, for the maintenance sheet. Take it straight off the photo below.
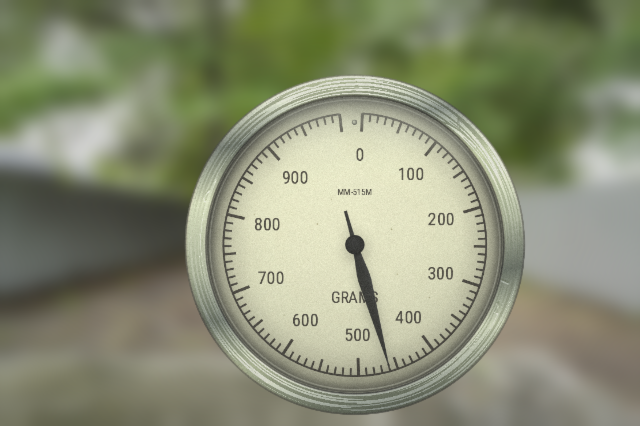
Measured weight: 460 g
